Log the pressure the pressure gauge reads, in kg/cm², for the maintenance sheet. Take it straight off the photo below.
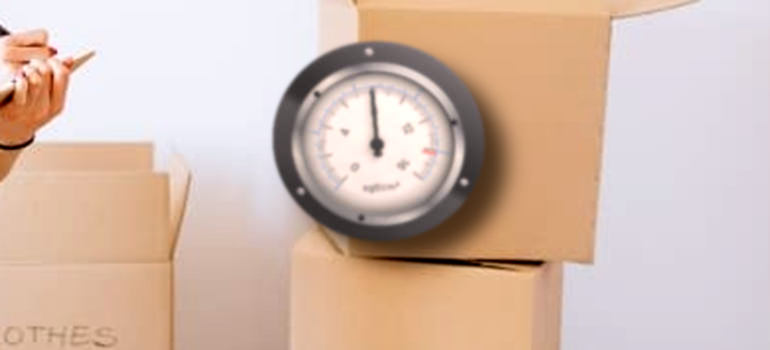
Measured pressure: 8 kg/cm²
